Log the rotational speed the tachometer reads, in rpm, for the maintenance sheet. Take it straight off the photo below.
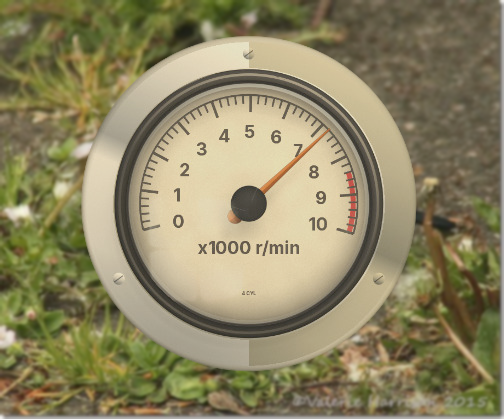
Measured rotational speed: 7200 rpm
